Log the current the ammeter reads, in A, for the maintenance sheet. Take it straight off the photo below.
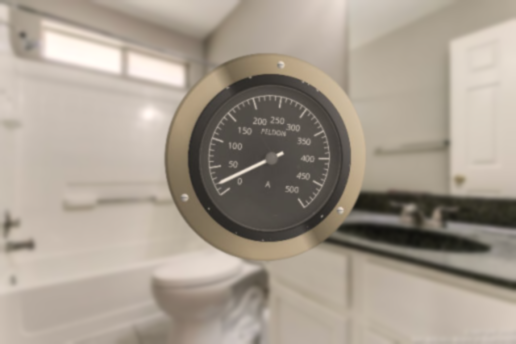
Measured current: 20 A
